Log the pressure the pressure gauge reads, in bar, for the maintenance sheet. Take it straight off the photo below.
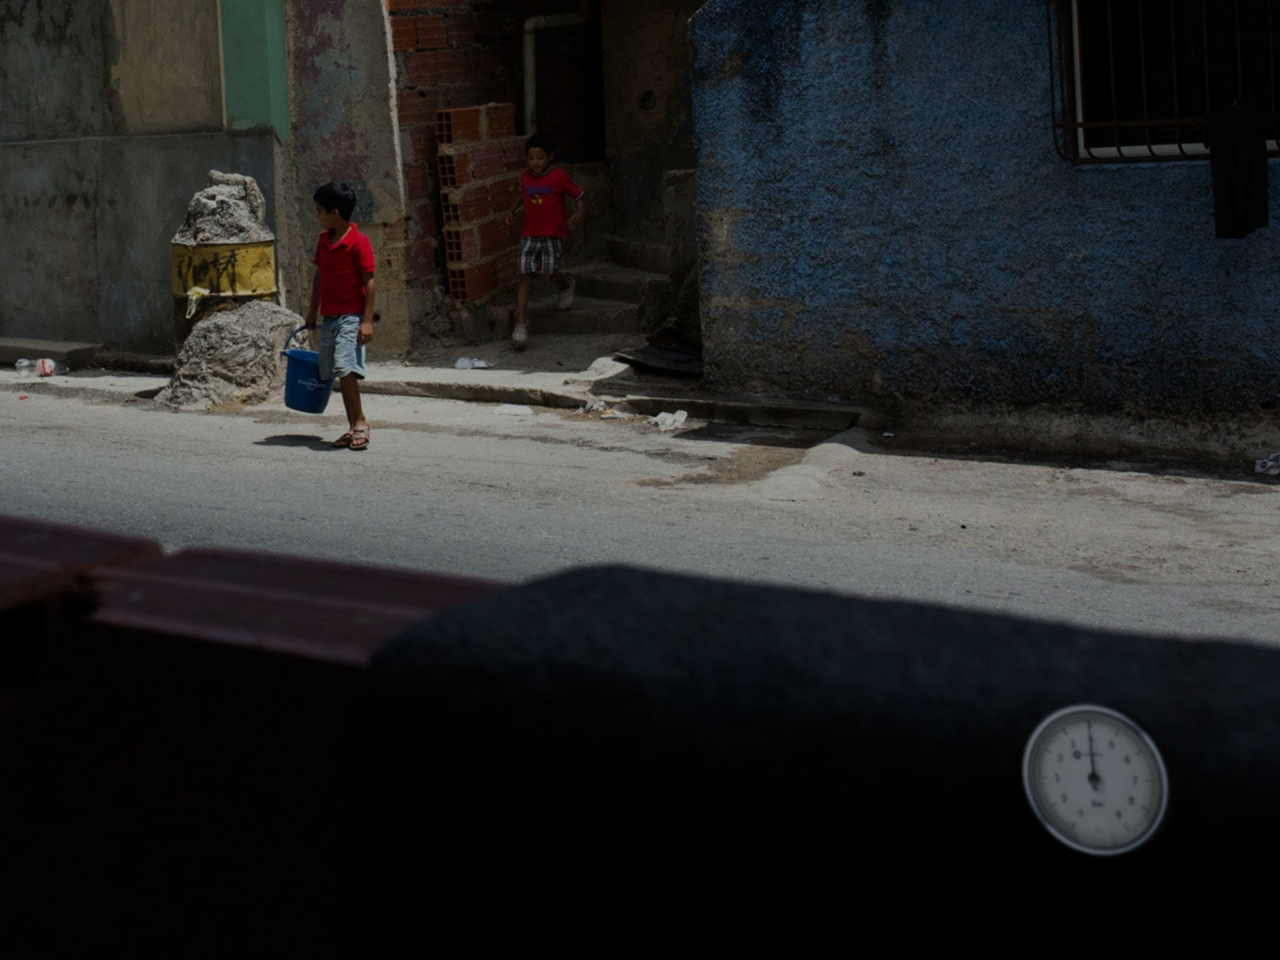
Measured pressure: 4 bar
